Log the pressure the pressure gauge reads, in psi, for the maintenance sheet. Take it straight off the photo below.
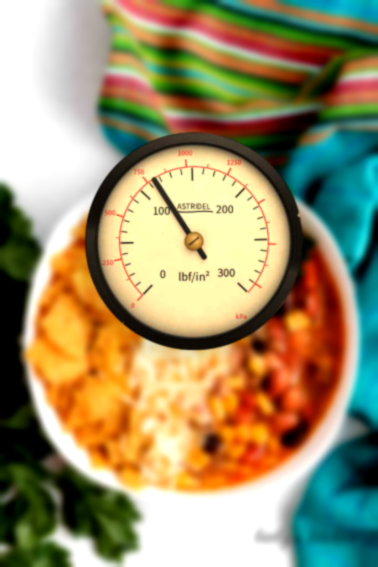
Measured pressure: 115 psi
